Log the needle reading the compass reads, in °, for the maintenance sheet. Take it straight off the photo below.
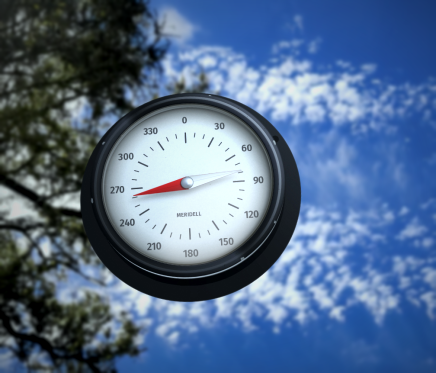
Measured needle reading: 260 °
